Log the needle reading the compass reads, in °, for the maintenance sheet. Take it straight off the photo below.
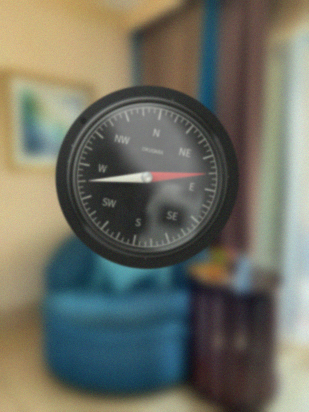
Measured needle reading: 75 °
